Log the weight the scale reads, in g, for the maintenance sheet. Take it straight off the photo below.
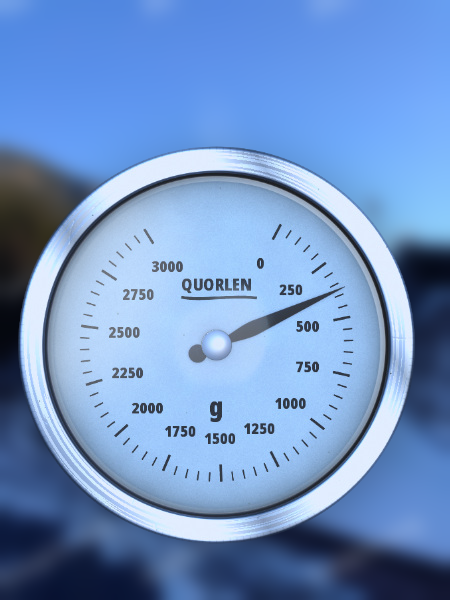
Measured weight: 375 g
